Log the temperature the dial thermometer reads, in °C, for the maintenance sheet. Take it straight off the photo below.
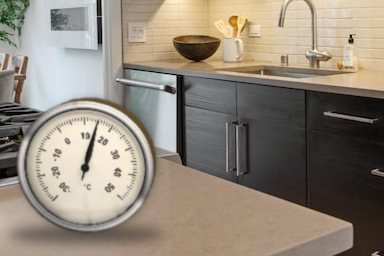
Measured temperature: 15 °C
